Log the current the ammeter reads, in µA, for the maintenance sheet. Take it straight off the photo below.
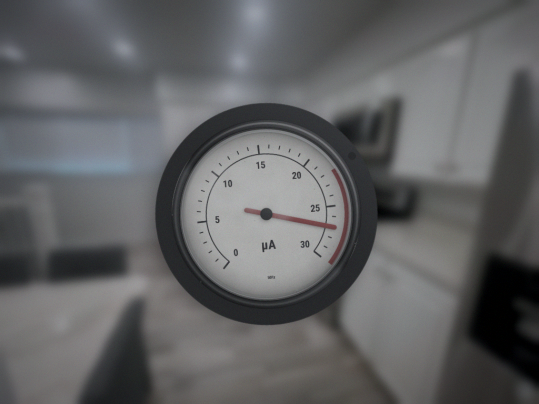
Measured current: 27 µA
